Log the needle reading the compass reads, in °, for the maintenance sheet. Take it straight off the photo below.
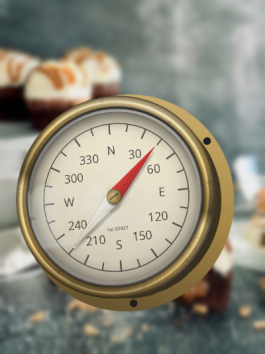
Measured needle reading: 45 °
